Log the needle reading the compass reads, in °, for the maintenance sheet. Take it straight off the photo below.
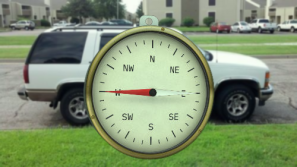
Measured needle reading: 270 °
